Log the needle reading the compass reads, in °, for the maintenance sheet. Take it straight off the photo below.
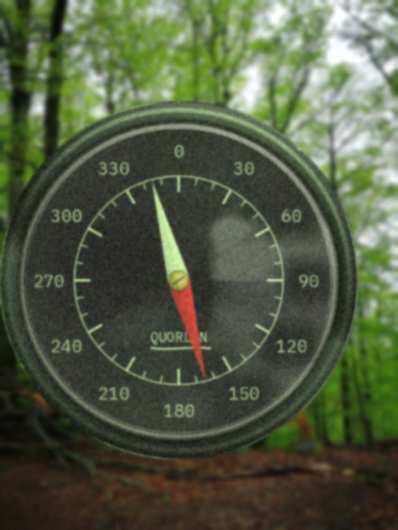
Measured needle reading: 165 °
